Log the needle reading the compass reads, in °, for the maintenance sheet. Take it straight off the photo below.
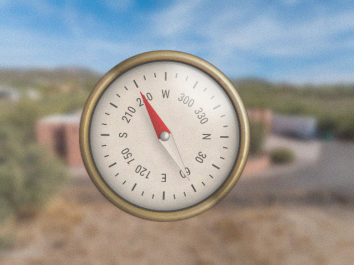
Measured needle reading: 240 °
